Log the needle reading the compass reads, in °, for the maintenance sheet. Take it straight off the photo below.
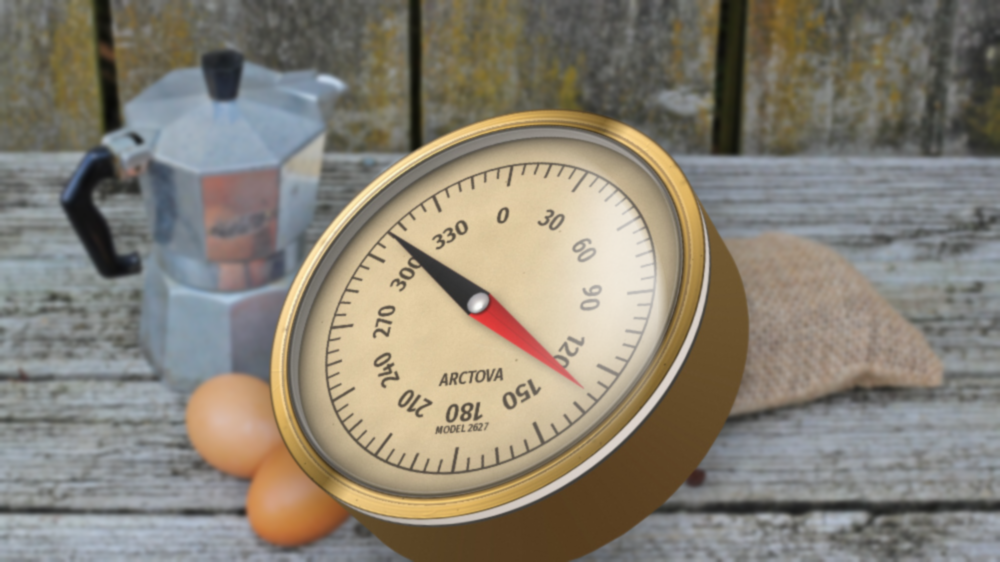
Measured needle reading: 130 °
